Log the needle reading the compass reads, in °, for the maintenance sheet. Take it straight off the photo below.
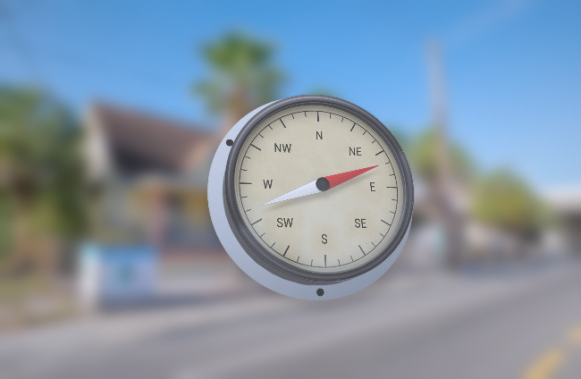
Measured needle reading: 70 °
